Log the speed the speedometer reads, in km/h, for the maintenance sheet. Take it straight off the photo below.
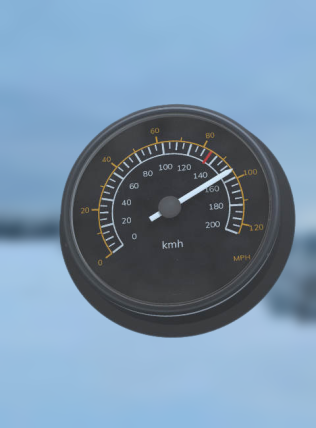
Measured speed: 155 km/h
